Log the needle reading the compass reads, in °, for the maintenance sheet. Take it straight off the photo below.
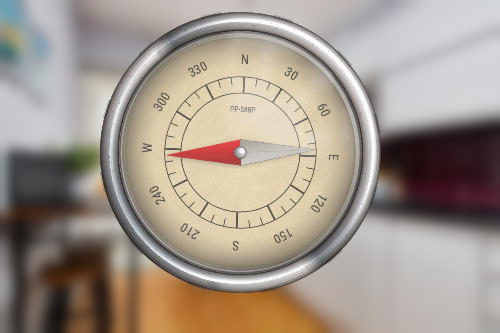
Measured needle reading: 265 °
